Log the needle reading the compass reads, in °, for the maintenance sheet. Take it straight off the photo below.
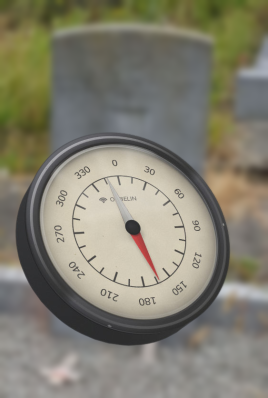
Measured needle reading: 165 °
